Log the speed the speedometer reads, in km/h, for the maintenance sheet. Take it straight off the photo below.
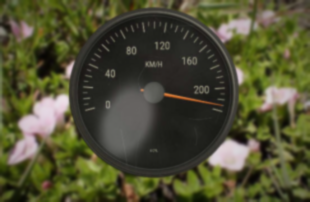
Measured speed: 215 km/h
